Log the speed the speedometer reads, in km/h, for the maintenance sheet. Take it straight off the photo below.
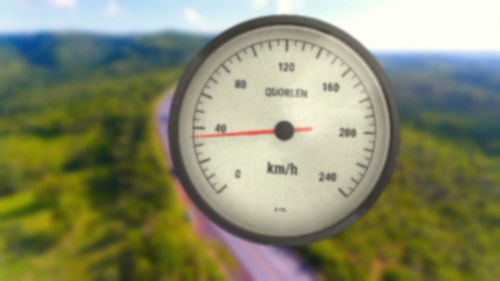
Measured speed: 35 km/h
